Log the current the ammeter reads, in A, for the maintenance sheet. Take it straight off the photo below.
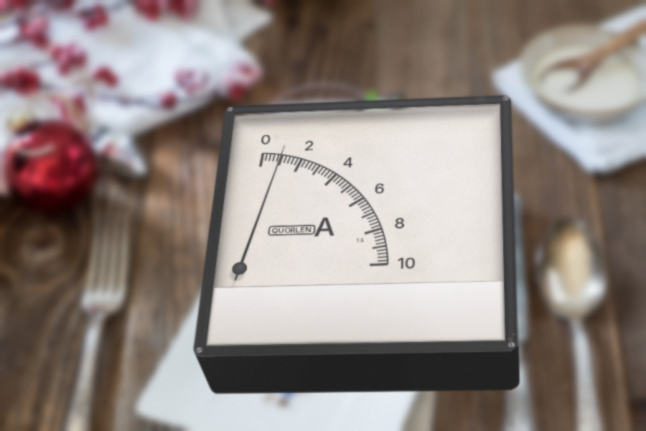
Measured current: 1 A
